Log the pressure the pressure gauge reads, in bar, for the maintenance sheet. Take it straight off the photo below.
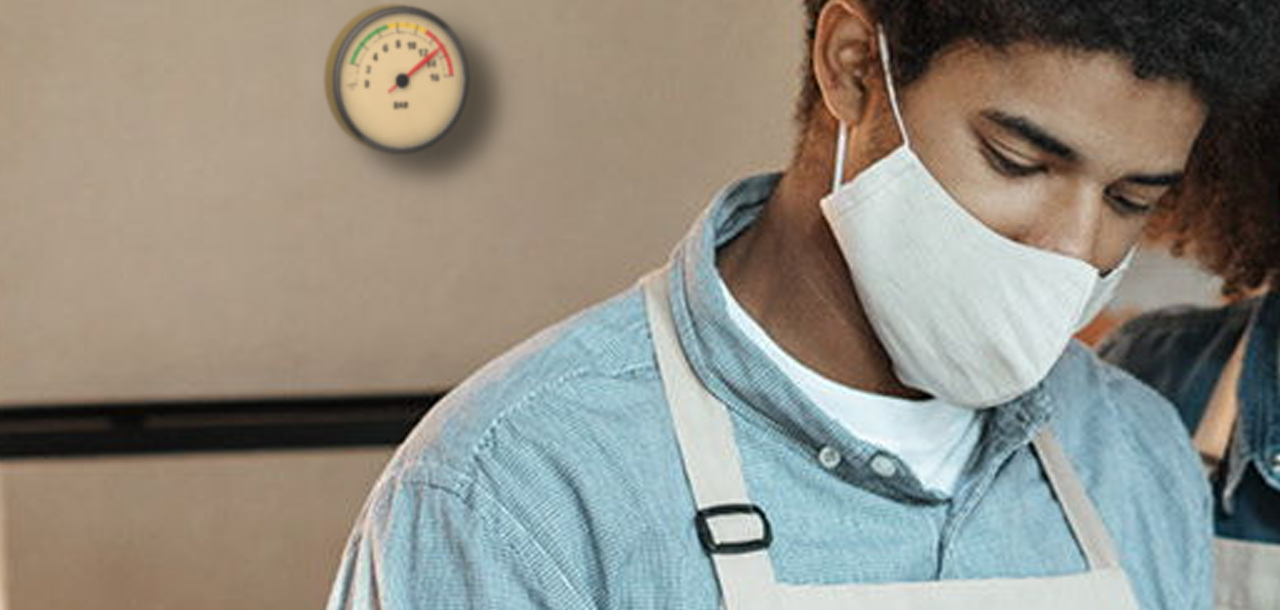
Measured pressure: 13 bar
